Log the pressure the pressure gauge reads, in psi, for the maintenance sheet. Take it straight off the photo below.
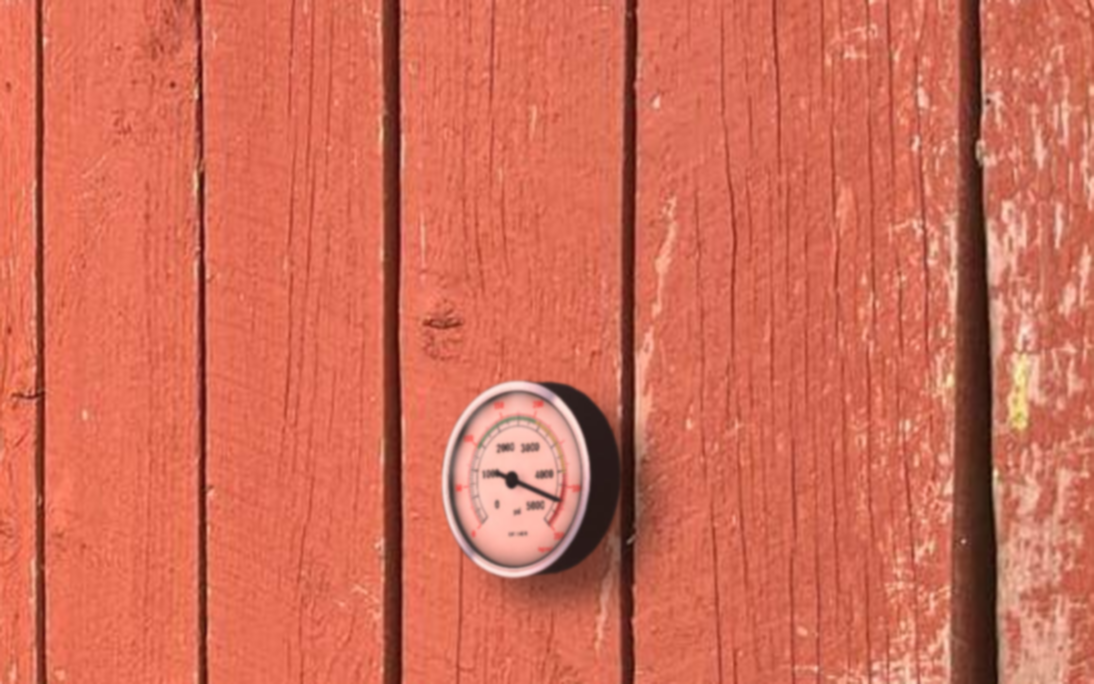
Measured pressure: 4500 psi
